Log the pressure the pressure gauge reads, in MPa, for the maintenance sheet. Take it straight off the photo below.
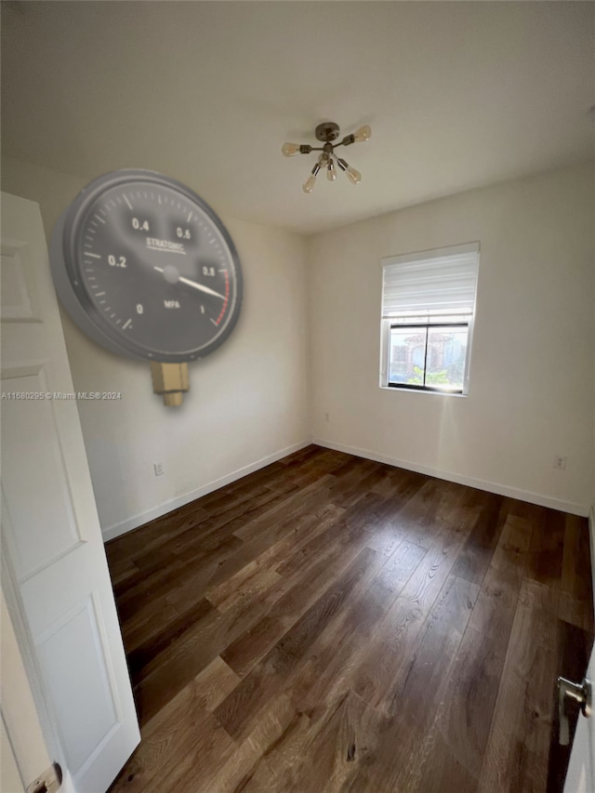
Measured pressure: 0.9 MPa
